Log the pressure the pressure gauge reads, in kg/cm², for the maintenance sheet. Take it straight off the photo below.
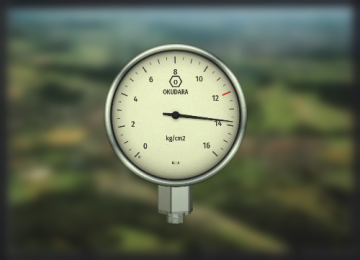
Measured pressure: 13.75 kg/cm²
